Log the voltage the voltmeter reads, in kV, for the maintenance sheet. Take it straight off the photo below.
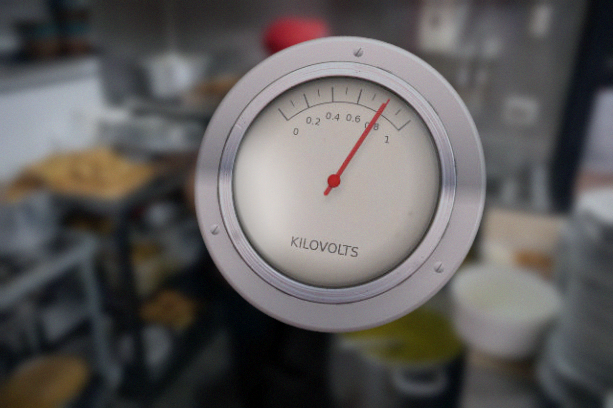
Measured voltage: 0.8 kV
